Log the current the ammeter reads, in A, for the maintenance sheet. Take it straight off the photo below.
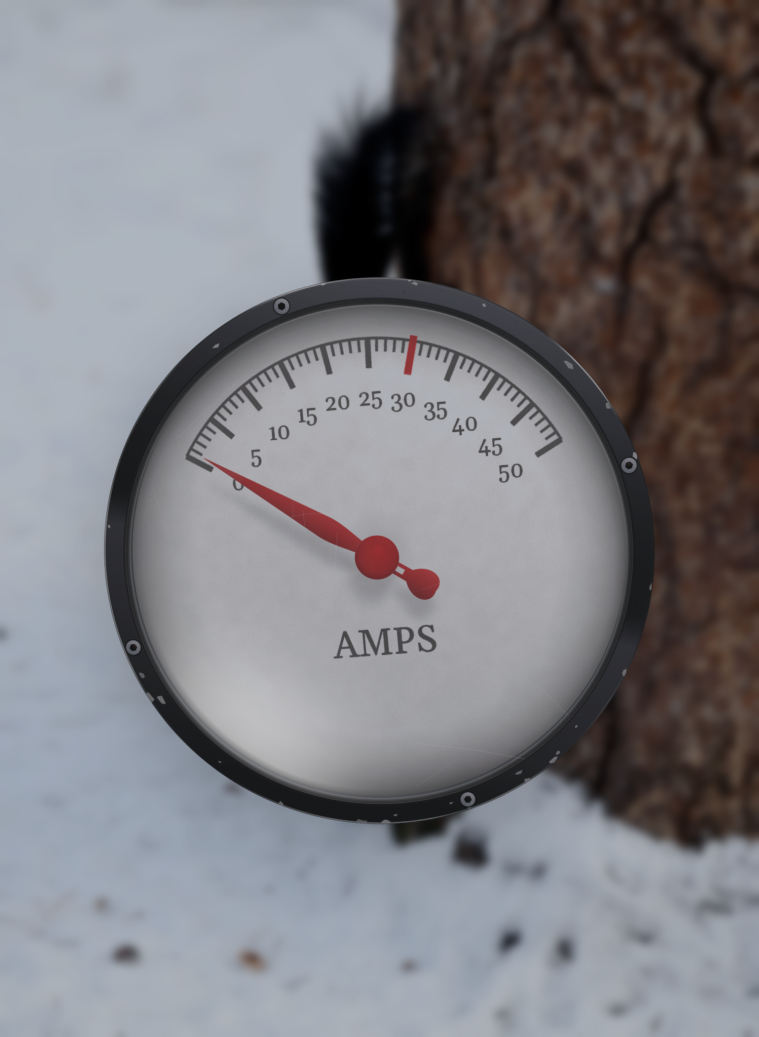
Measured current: 1 A
